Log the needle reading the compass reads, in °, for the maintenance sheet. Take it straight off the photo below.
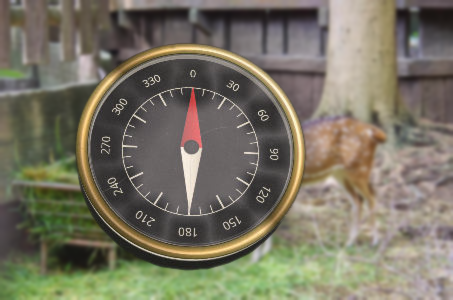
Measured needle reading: 0 °
